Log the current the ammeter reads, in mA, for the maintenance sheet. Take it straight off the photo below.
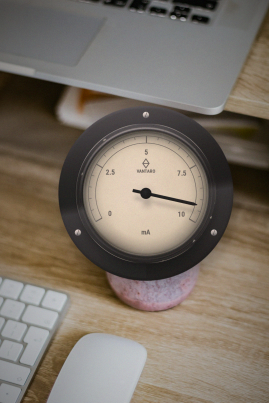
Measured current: 9.25 mA
